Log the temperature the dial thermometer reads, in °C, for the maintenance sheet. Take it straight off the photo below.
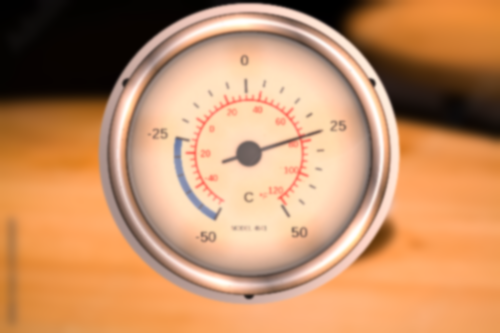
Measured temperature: 25 °C
